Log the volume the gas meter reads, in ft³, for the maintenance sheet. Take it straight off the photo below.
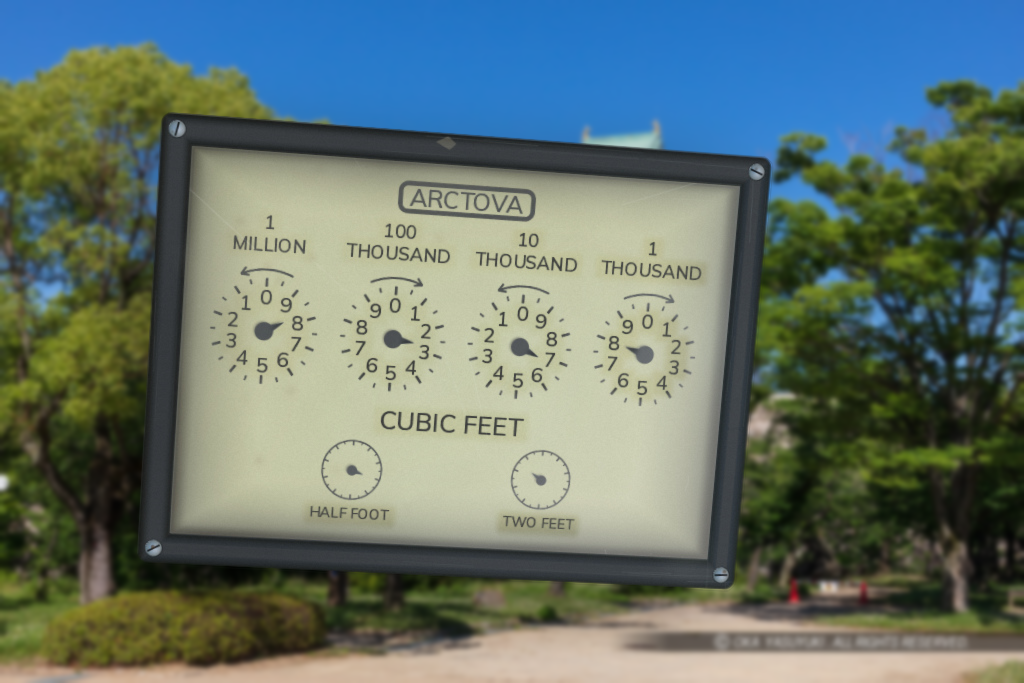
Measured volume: 826800 ft³
